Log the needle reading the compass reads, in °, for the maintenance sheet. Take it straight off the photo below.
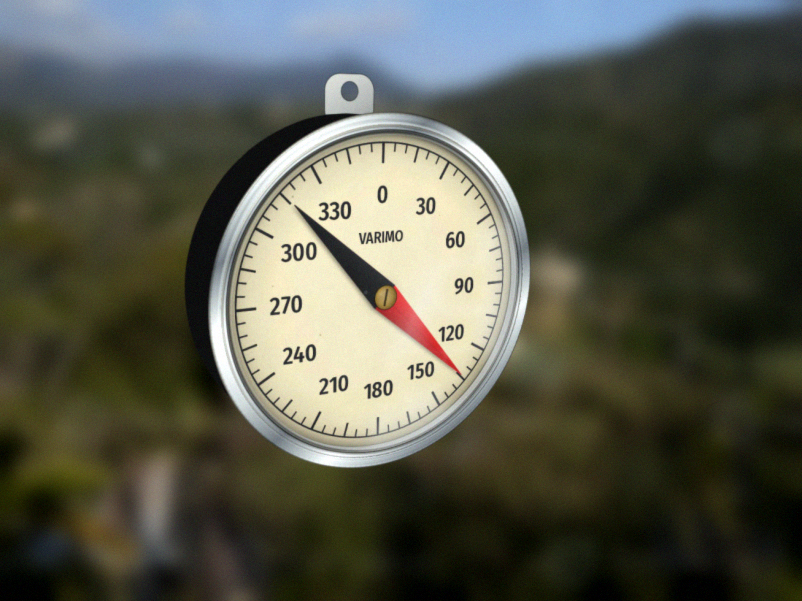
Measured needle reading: 135 °
